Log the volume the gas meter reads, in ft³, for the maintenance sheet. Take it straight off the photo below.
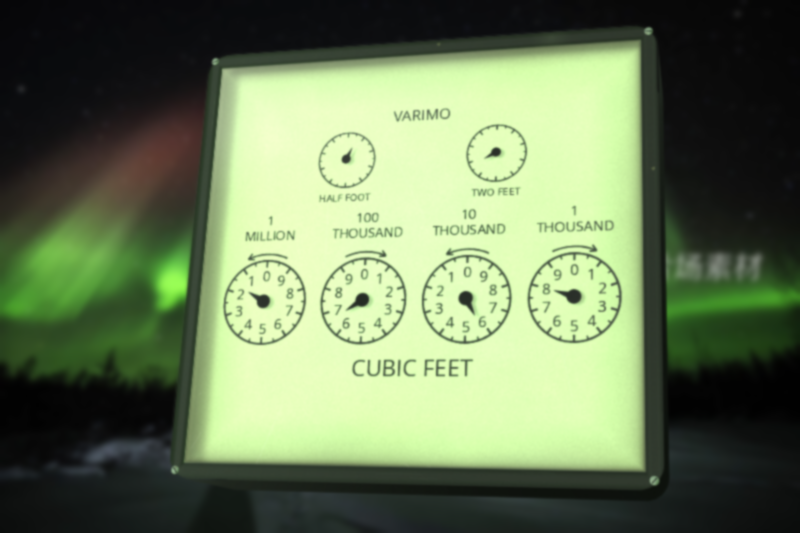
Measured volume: 165800 ft³
